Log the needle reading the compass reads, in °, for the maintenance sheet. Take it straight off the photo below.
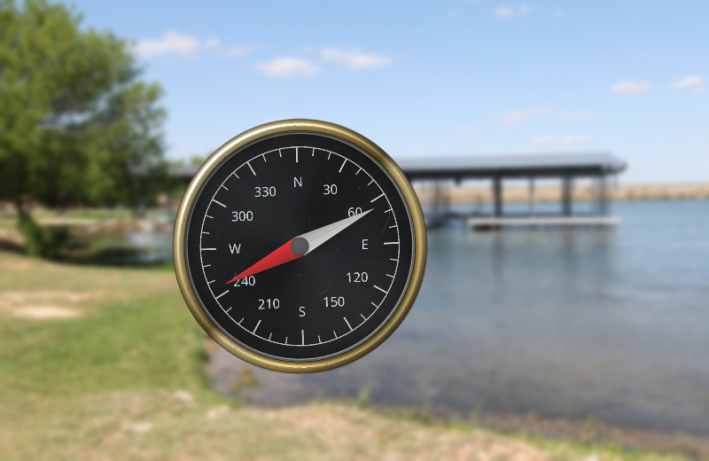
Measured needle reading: 245 °
